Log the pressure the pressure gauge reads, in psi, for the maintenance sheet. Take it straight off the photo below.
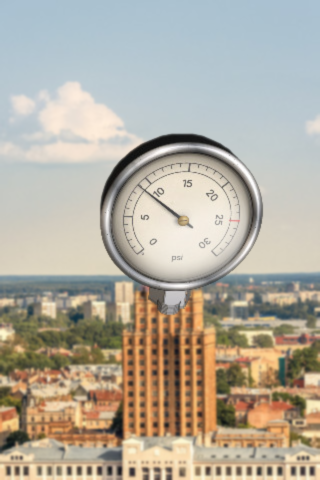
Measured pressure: 9 psi
